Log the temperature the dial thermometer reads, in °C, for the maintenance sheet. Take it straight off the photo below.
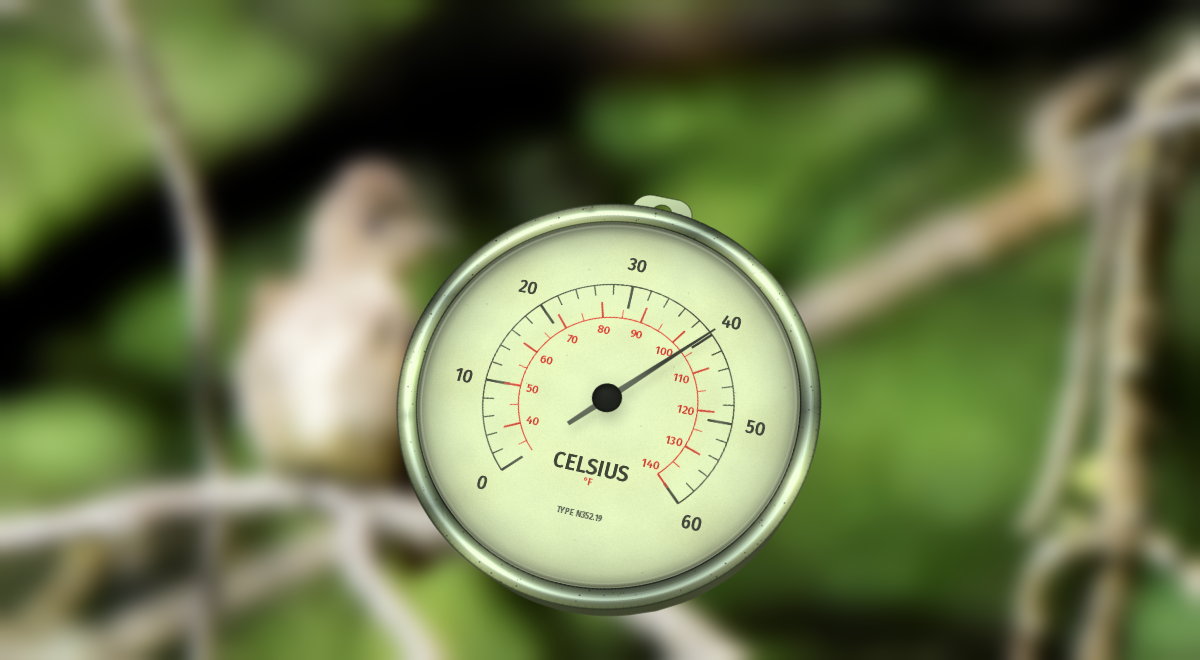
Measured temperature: 40 °C
